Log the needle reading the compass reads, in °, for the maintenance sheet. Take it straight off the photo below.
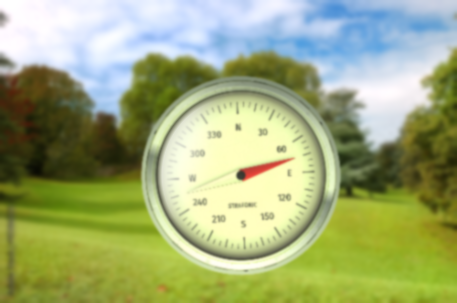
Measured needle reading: 75 °
